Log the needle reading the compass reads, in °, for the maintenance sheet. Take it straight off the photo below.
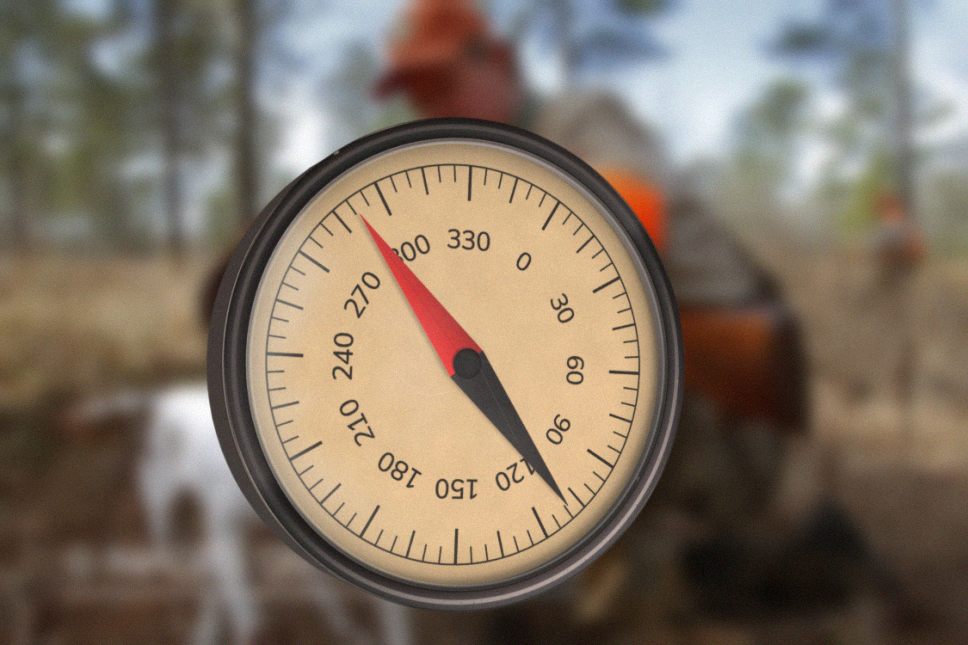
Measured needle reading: 290 °
